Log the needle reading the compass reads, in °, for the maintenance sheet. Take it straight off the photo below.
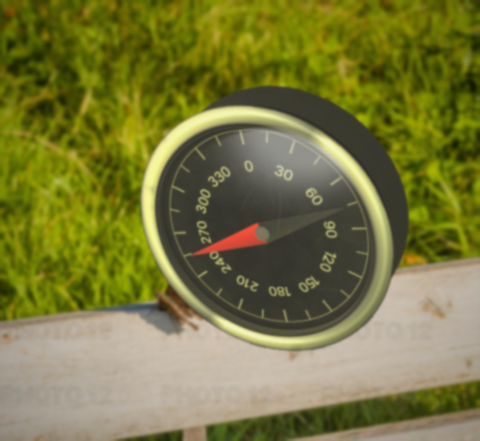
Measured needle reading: 255 °
